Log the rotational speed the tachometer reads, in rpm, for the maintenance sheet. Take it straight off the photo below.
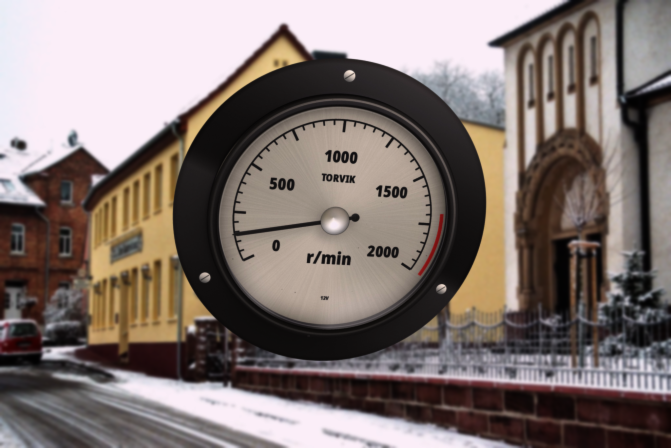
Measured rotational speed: 150 rpm
